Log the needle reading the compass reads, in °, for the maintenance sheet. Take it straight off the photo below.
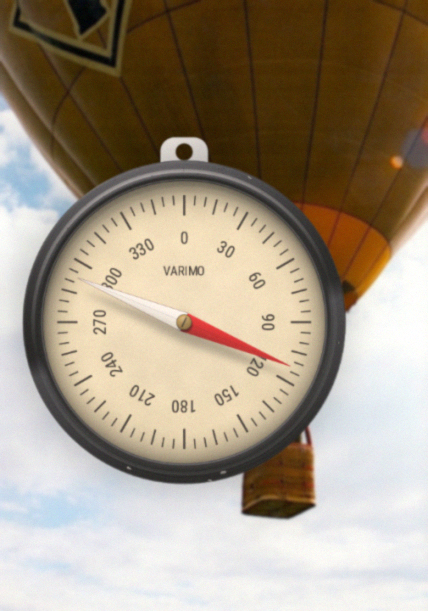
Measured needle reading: 112.5 °
